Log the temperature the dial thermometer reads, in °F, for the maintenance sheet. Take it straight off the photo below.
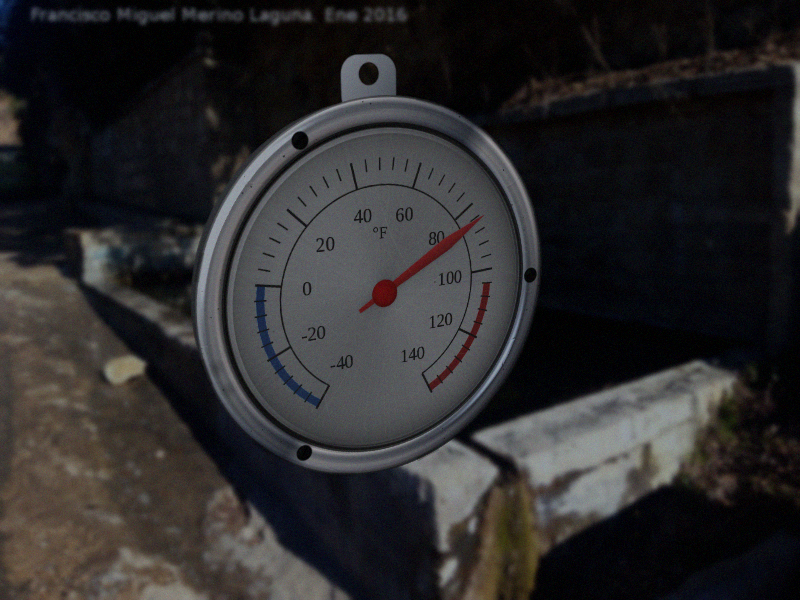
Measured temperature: 84 °F
